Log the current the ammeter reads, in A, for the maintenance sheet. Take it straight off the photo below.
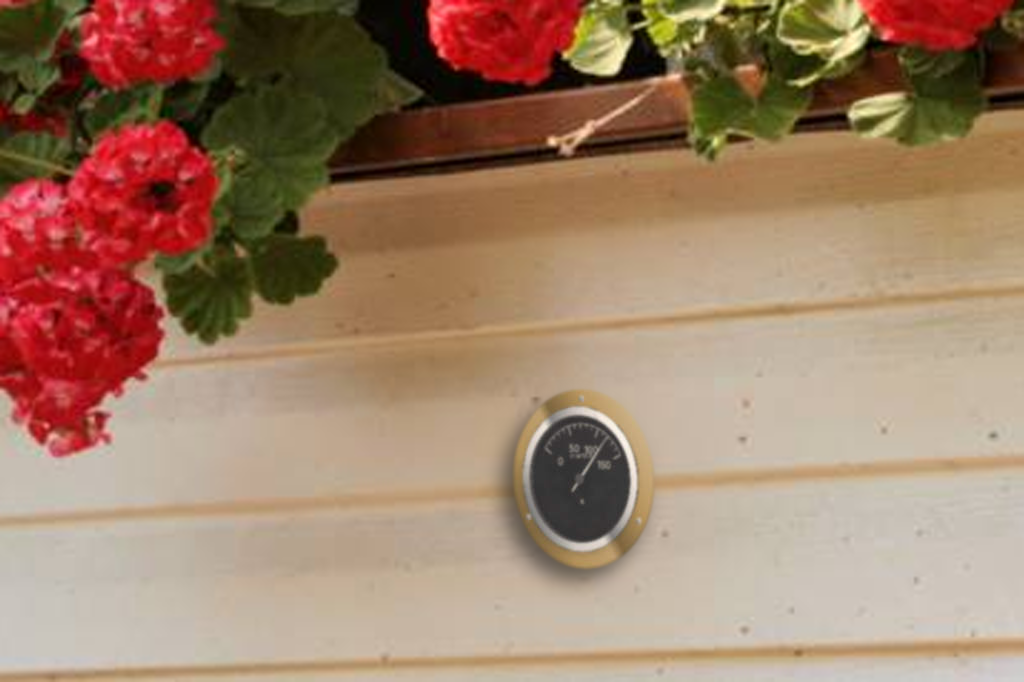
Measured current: 120 A
